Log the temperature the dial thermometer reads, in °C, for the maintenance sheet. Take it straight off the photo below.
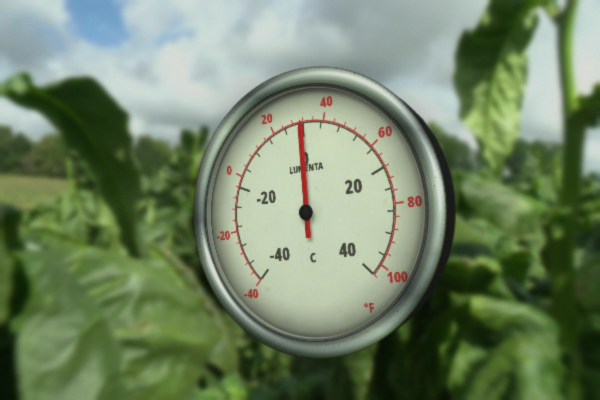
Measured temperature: 0 °C
